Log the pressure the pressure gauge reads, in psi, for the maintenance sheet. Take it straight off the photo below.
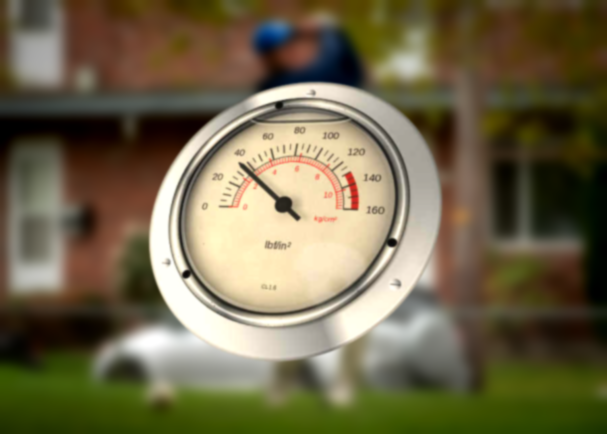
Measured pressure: 35 psi
